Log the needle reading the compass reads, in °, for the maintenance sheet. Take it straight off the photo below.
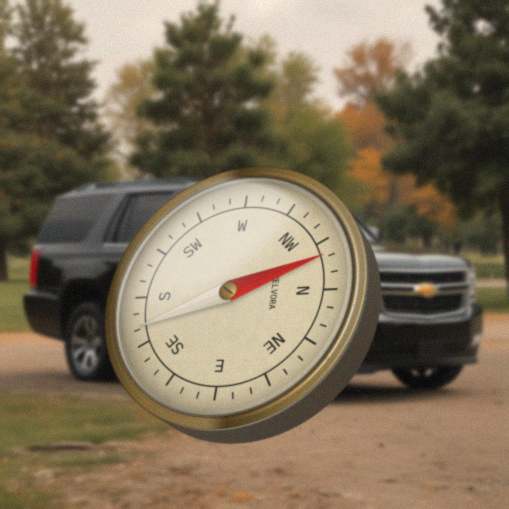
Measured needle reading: 340 °
